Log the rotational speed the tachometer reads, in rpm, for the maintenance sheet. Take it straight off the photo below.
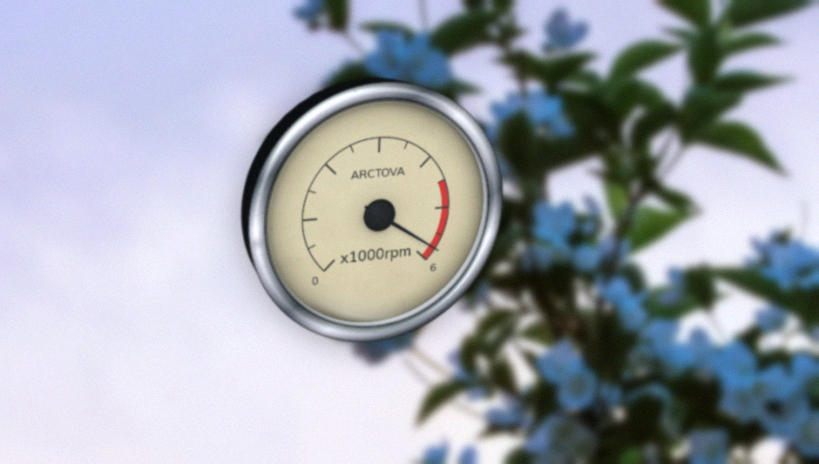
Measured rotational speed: 5750 rpm
